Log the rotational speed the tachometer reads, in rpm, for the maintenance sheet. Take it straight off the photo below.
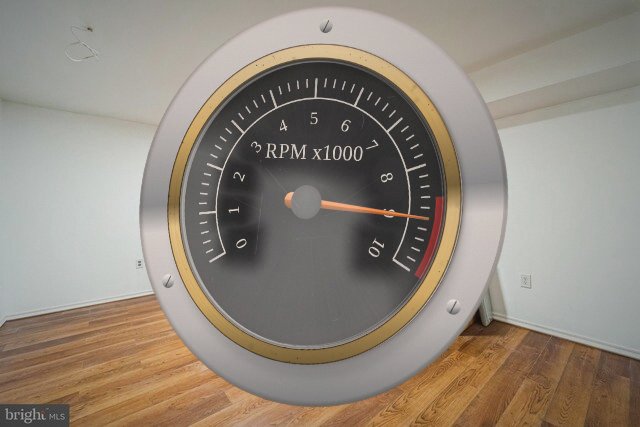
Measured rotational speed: 9000 rpm
